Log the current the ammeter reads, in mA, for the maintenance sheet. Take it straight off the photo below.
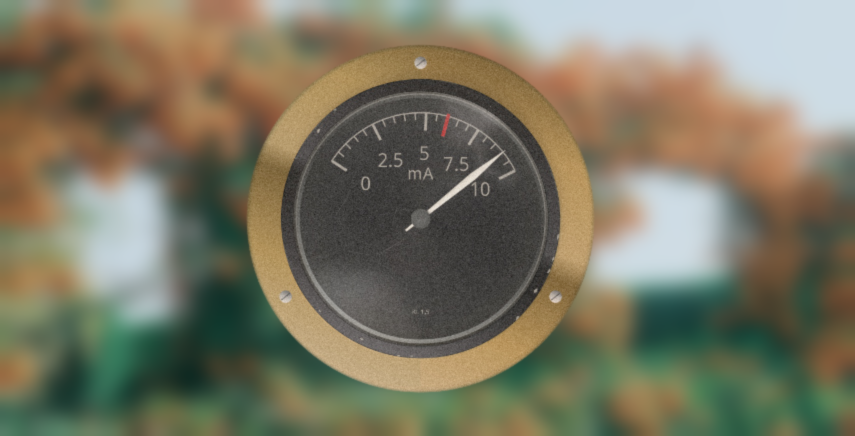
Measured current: 9 mA
